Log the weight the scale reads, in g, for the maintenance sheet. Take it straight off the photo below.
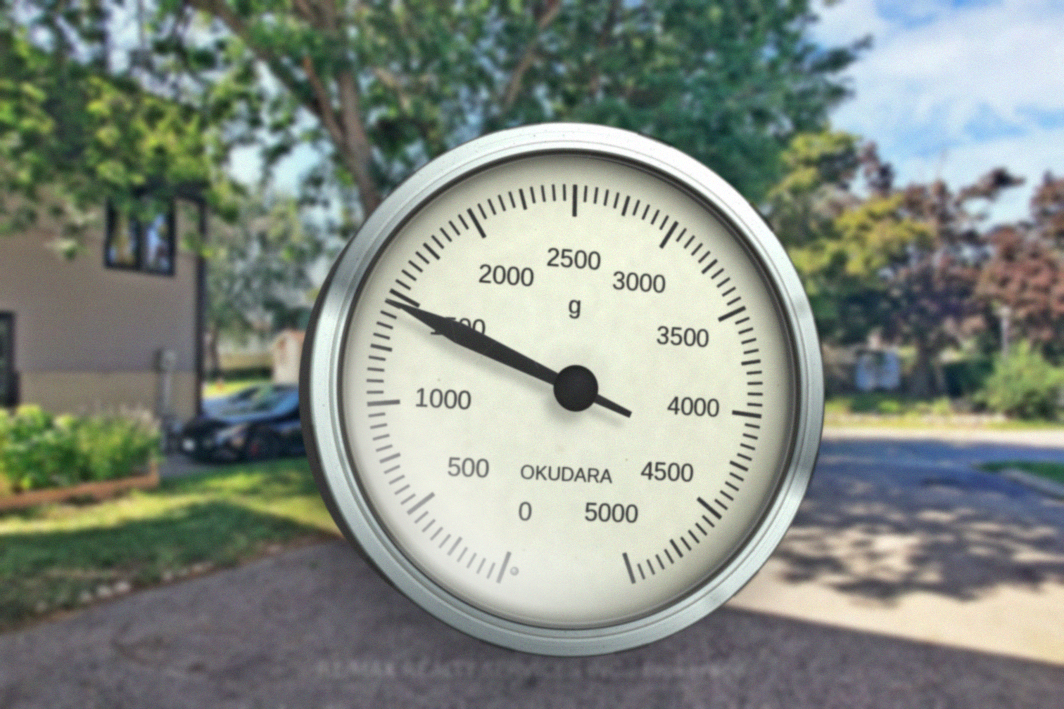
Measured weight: 1450 g
